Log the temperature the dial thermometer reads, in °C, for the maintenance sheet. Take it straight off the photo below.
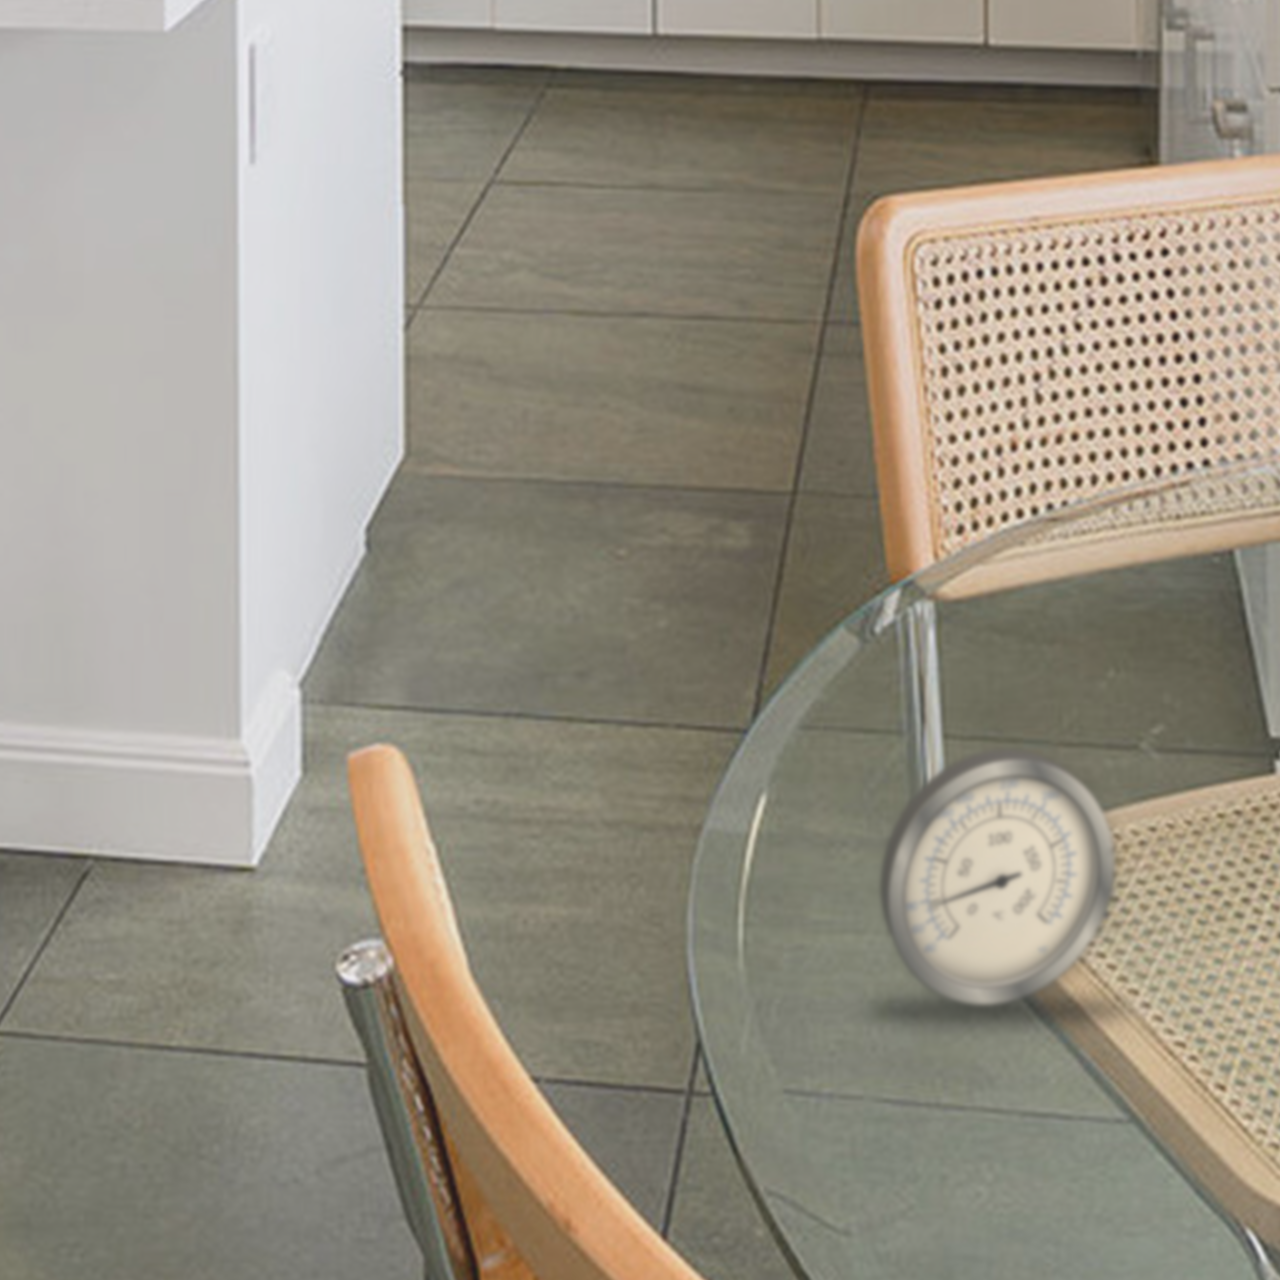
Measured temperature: 25 °C
